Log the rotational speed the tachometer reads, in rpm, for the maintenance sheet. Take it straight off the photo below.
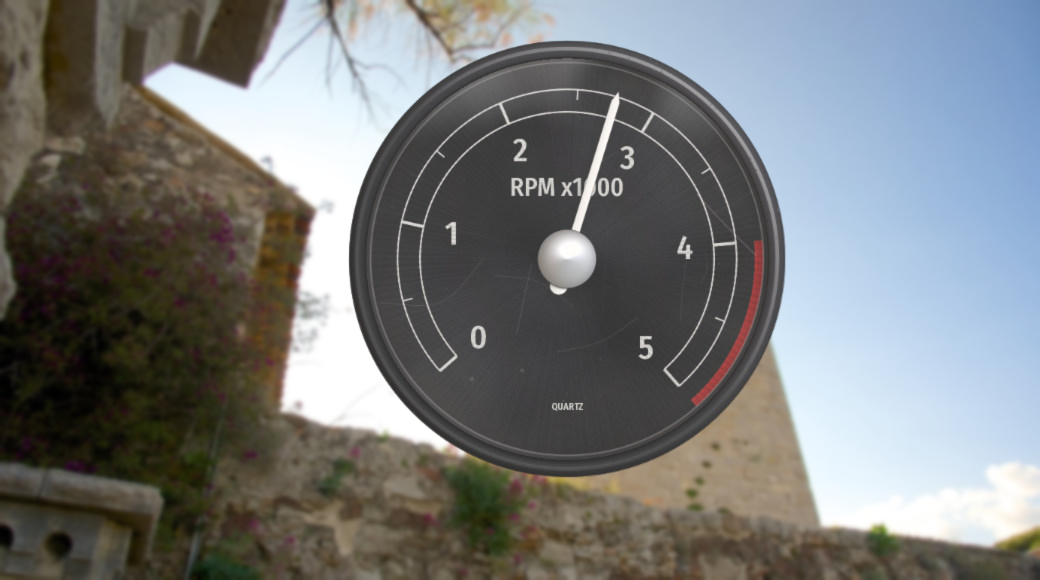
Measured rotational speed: 2750 rpm
